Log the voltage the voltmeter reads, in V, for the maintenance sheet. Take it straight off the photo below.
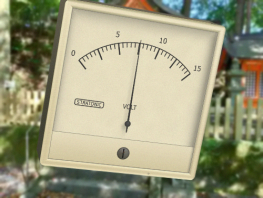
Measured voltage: 7.5 V
